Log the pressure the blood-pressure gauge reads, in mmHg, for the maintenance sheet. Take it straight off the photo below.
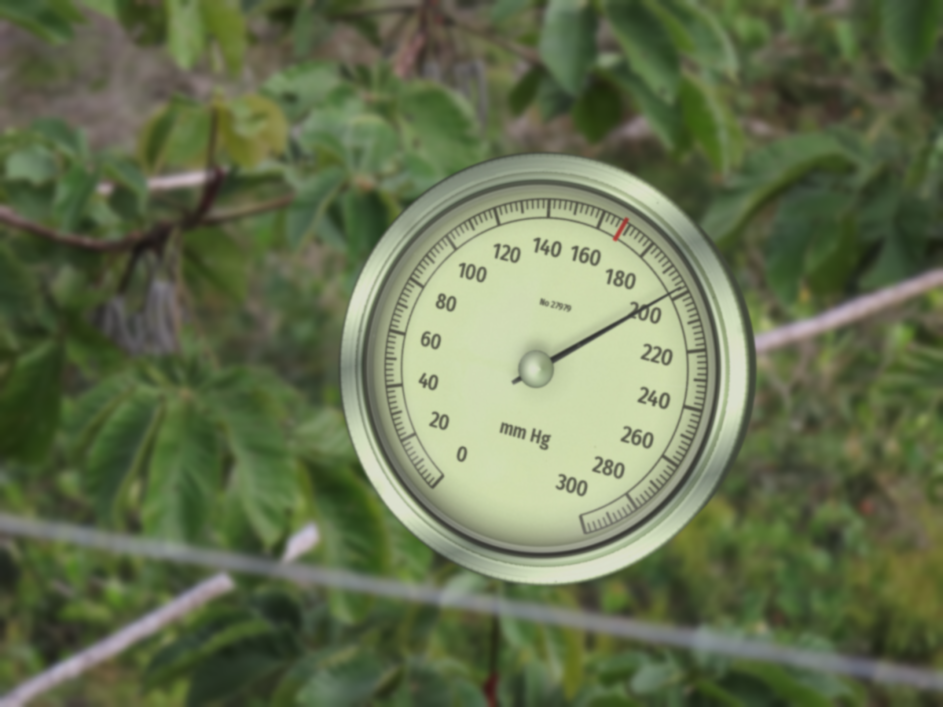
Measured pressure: 198 mmHg
